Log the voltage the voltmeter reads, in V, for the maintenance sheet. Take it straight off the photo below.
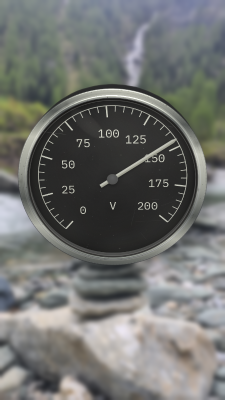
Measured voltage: 145 V
